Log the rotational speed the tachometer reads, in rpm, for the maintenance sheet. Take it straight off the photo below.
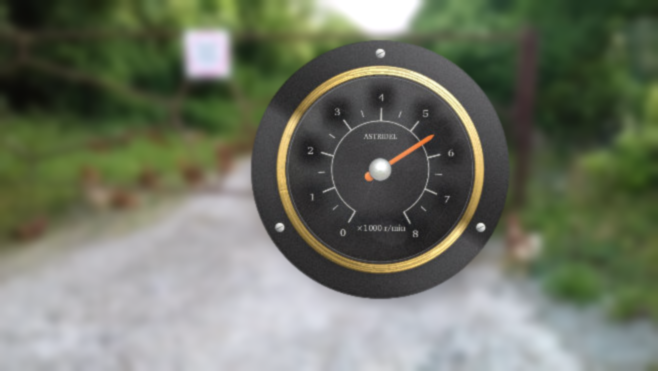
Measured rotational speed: 5500 rpm
